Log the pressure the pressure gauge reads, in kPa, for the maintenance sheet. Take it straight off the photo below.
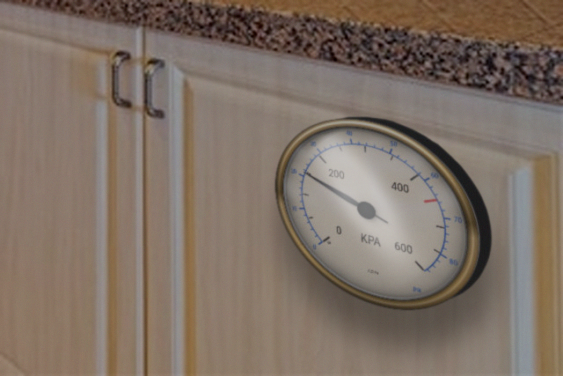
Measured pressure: 150 kPa
